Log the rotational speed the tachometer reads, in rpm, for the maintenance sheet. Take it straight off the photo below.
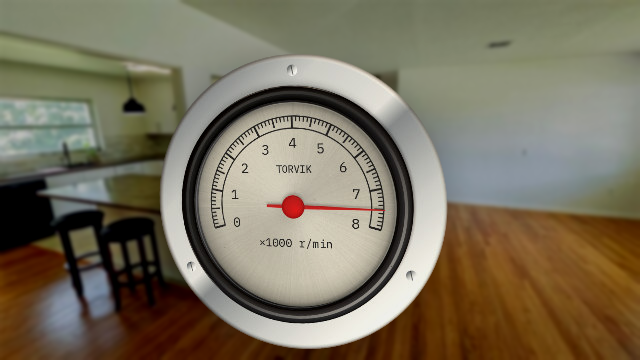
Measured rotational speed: 7500 rpm
